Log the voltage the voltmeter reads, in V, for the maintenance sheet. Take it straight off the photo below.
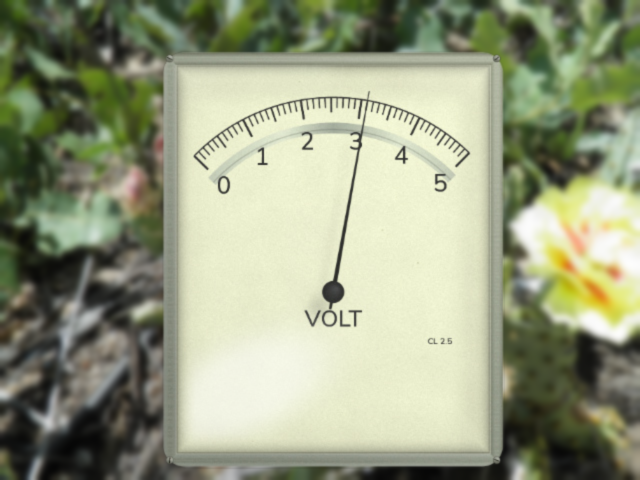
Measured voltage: 3.1 V
